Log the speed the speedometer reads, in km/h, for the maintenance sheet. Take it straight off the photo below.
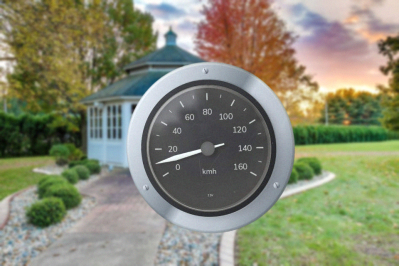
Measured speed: 10 km/h
